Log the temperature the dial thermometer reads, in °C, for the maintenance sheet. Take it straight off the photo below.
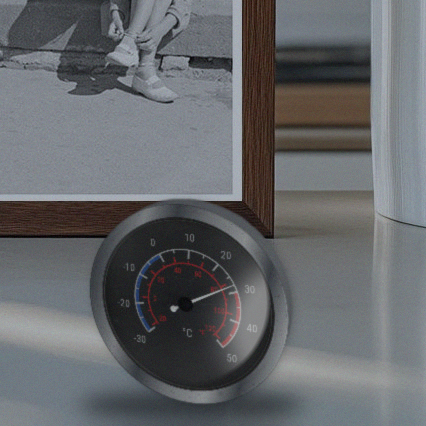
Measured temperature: 27.5 °C
